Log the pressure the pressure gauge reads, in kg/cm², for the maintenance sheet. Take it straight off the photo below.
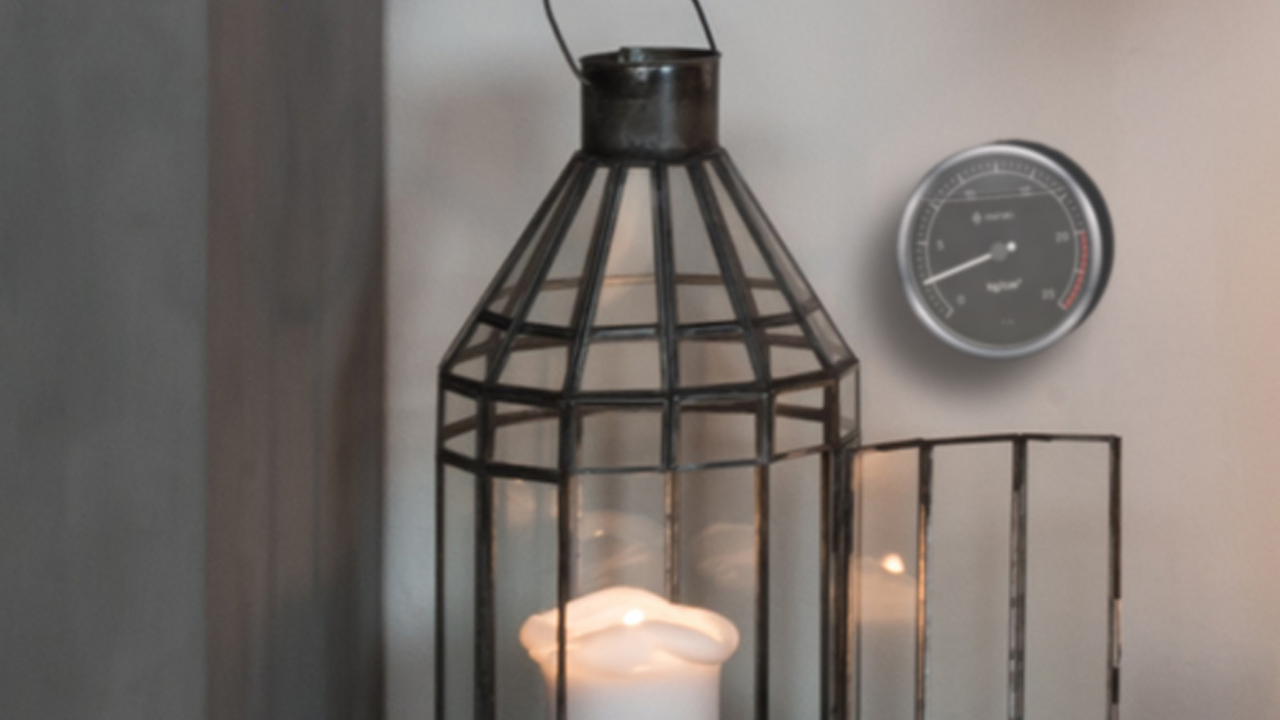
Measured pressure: 2.5 kg/cm²
